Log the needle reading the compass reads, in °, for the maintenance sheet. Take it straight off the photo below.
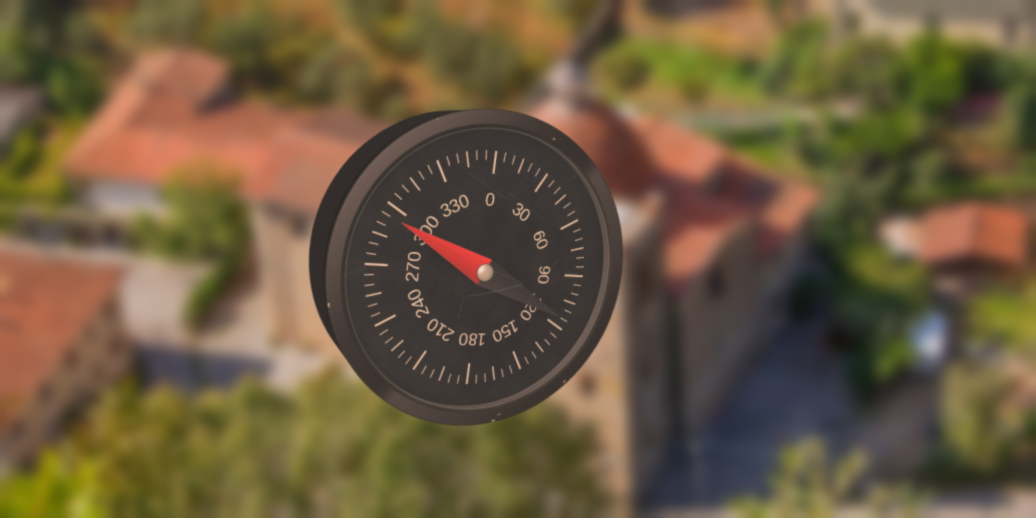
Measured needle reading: 295 °
